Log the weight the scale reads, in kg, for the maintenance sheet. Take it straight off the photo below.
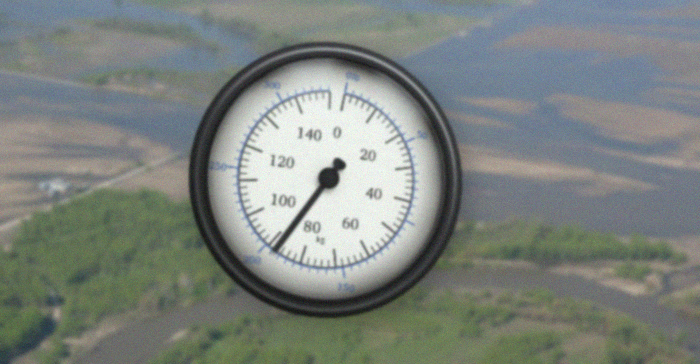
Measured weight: 88 kg
